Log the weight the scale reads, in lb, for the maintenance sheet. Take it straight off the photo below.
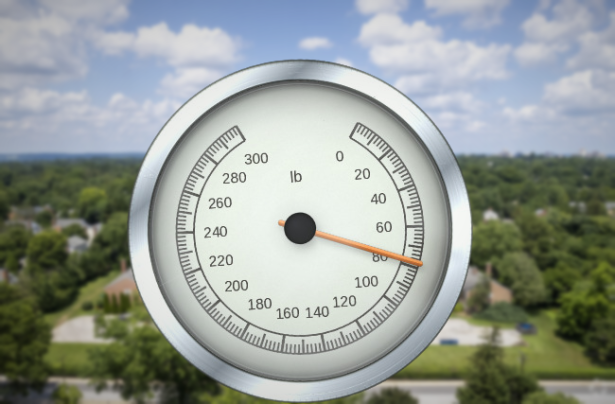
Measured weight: 78 lb
